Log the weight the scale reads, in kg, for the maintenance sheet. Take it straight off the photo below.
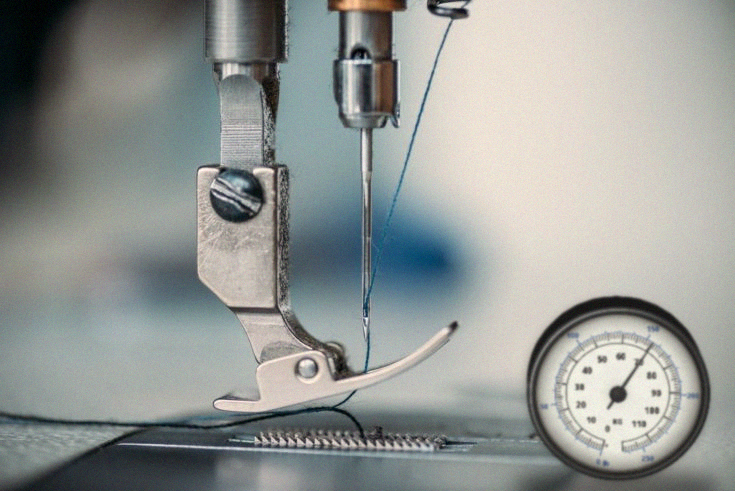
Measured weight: 70 kg
